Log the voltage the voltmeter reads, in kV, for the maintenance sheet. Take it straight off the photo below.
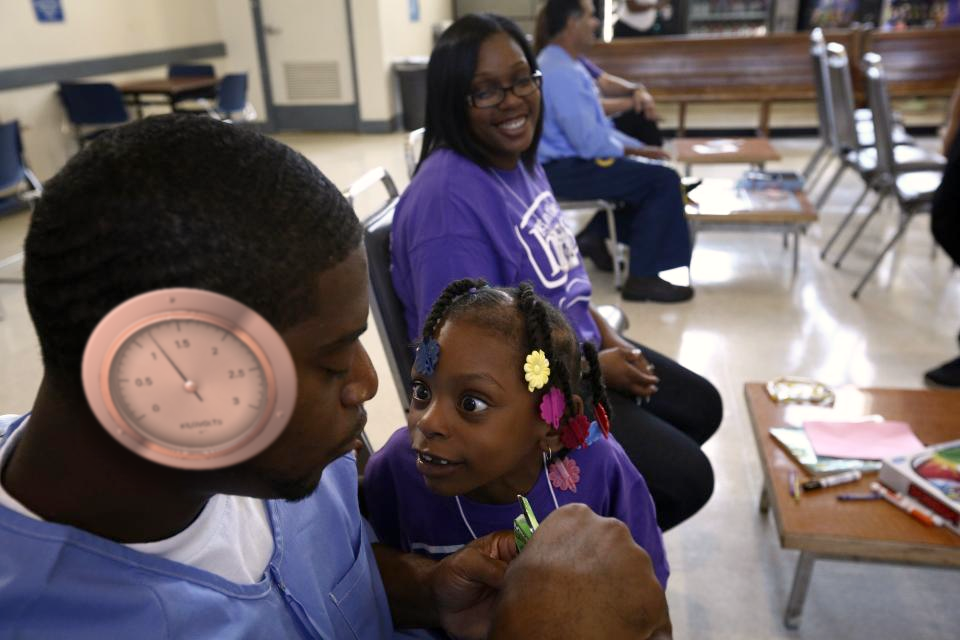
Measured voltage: 1.2 kV
